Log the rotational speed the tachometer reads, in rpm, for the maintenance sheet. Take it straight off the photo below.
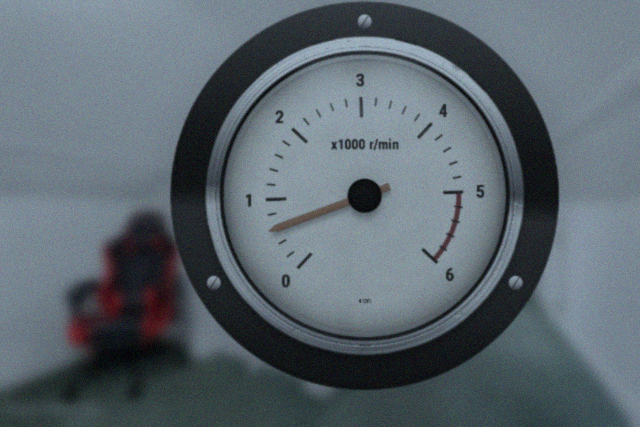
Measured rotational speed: 600 rpm
